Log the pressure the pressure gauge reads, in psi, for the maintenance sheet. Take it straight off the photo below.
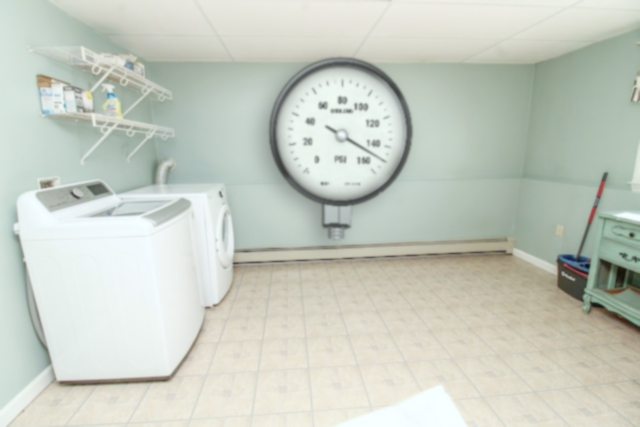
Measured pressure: 150 psi
